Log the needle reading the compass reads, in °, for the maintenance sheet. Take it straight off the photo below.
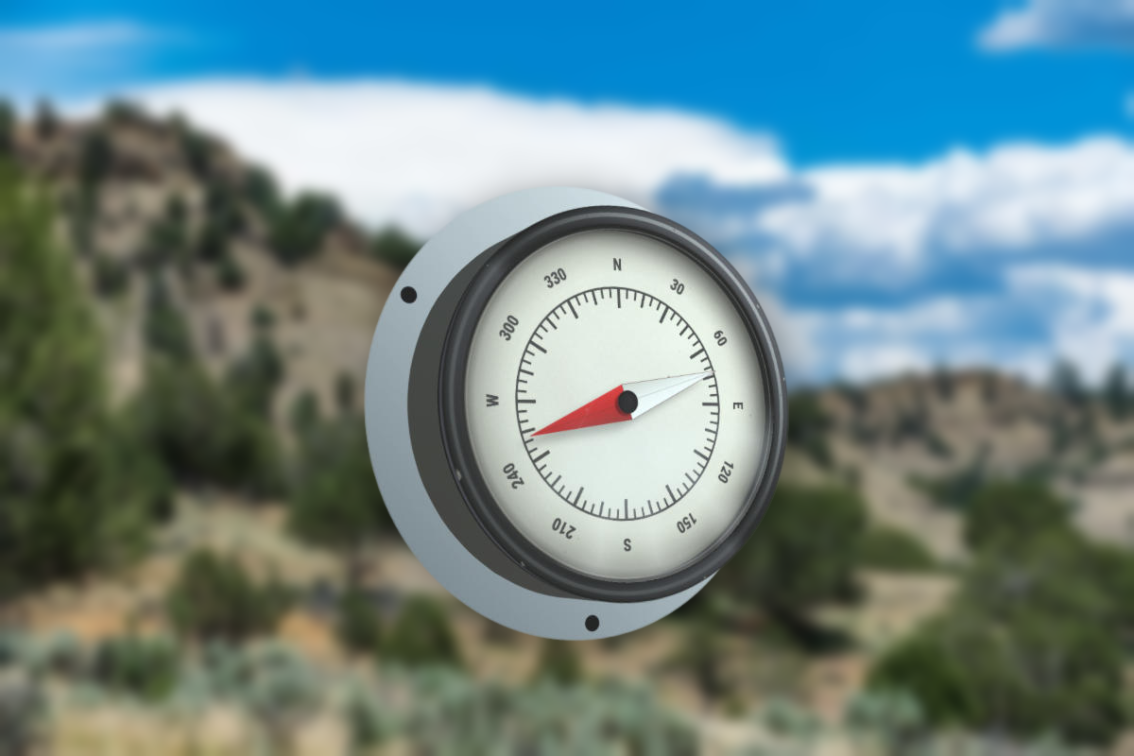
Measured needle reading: 252.5 °
